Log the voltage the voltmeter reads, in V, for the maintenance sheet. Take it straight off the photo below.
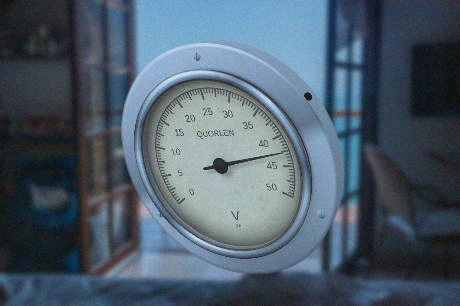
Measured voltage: 42.5 V
